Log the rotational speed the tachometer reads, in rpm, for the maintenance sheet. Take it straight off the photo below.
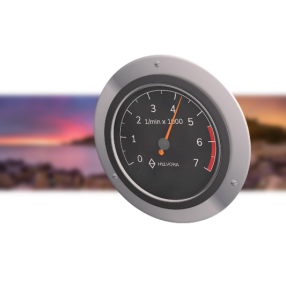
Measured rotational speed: 4250 rpm
